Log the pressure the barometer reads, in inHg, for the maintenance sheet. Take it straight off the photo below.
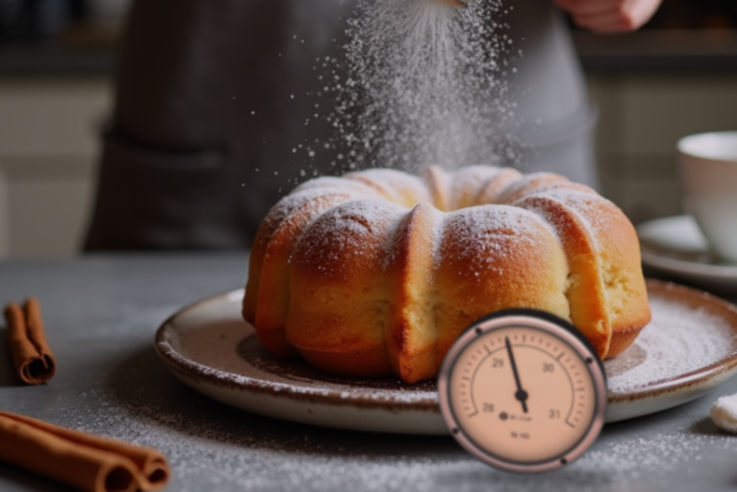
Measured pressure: 29.3 inHg
